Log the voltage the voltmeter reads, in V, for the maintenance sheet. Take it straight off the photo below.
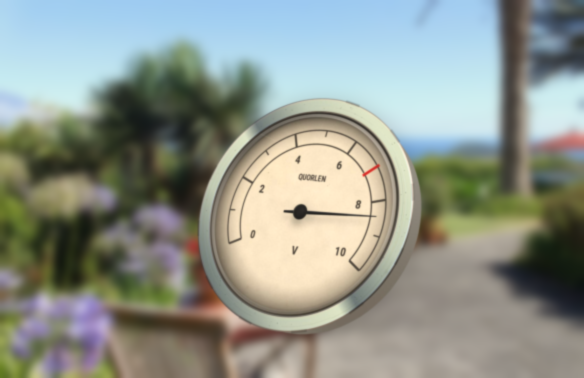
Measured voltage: 8.5 V
